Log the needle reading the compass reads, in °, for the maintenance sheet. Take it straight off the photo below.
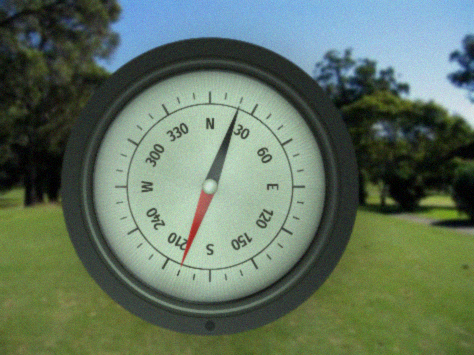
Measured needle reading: 200 °
